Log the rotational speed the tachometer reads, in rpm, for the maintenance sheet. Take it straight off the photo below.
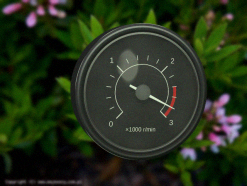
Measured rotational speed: 2800 rpm
